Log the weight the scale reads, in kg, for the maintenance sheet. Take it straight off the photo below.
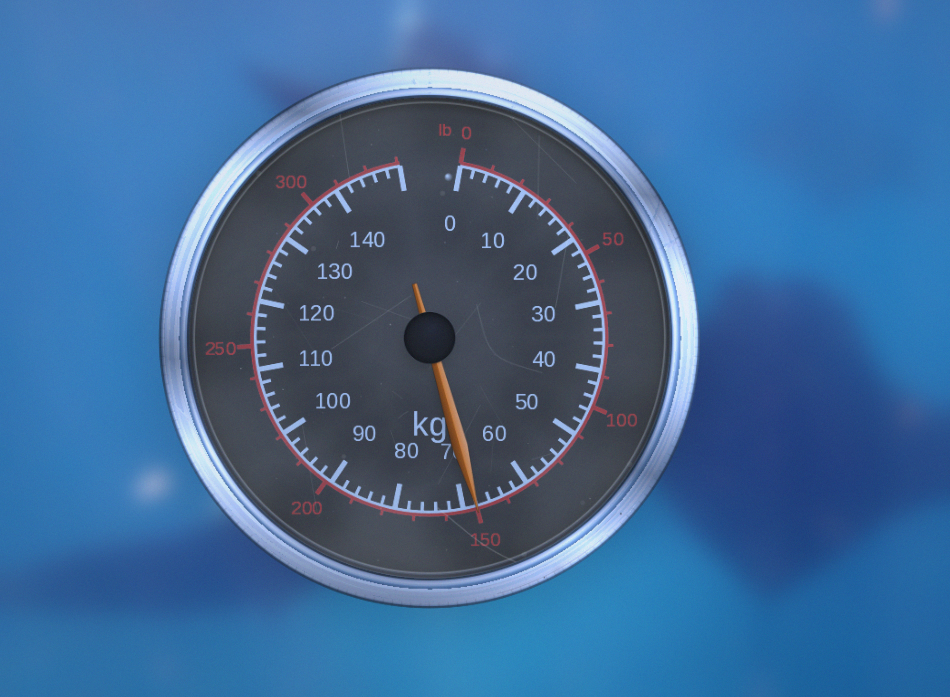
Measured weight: 68 kg
